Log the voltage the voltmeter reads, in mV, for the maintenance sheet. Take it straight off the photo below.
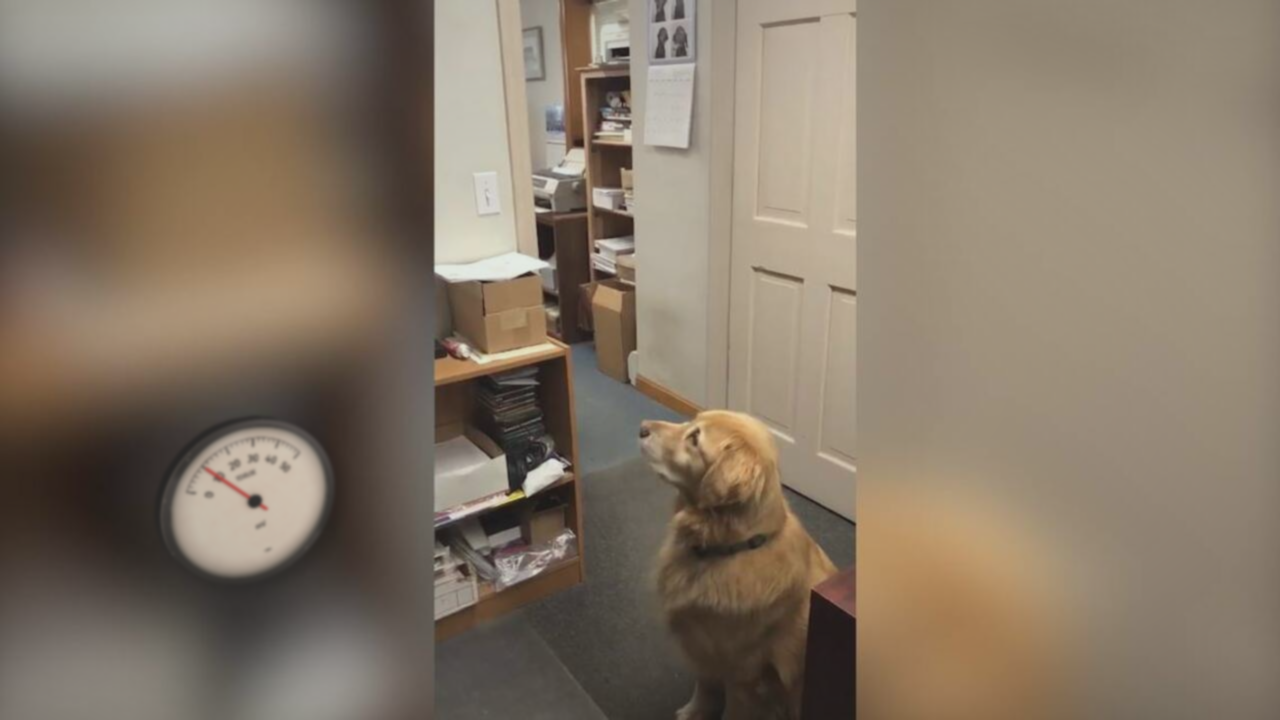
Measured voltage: 10 mV
